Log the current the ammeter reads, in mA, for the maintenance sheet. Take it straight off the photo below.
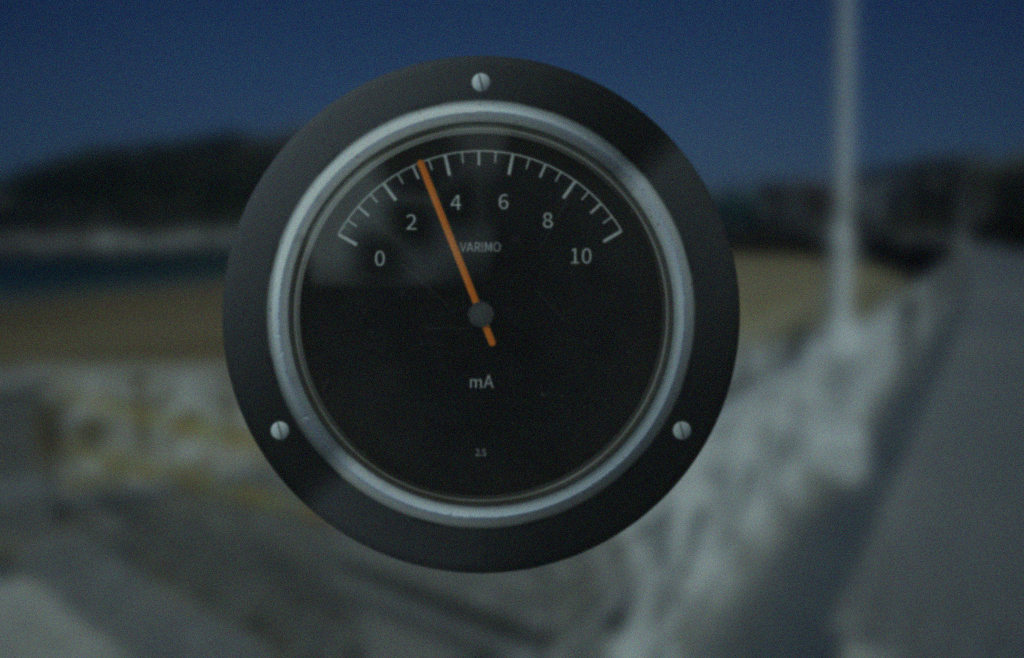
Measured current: 3.25 mA
